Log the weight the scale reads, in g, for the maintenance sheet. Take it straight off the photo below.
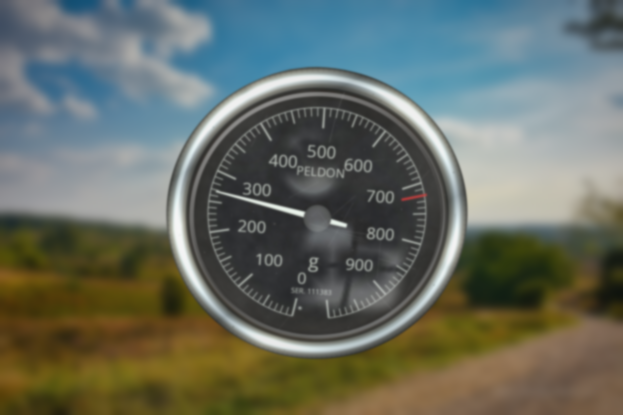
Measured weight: 270 g
